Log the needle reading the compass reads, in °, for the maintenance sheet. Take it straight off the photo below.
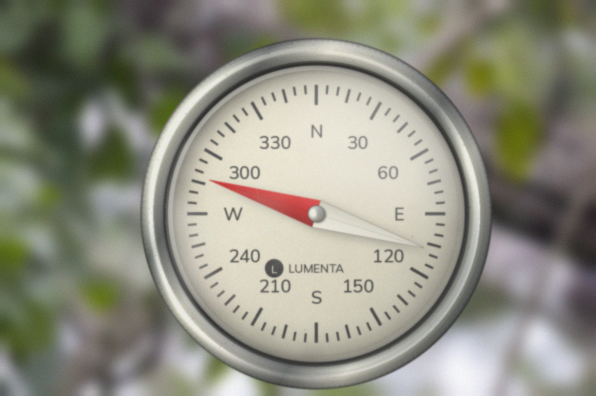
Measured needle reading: 287.5 °
